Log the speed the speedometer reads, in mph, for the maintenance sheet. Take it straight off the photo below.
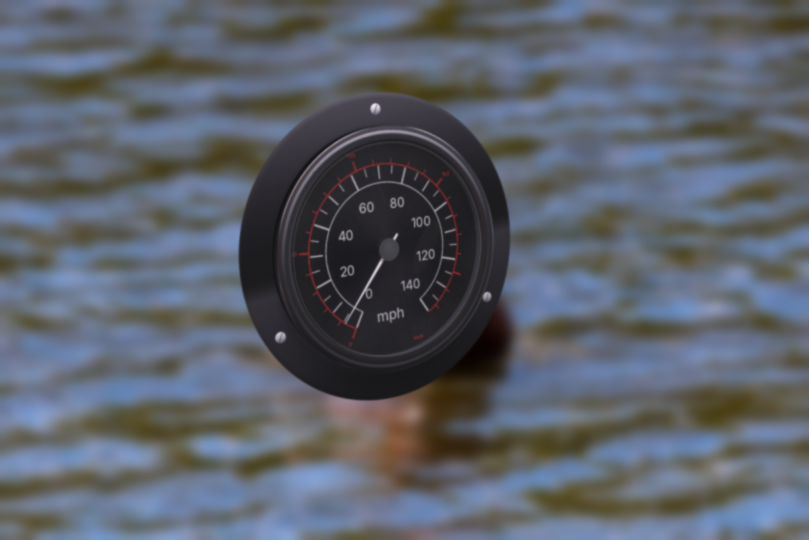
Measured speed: 5 mph
